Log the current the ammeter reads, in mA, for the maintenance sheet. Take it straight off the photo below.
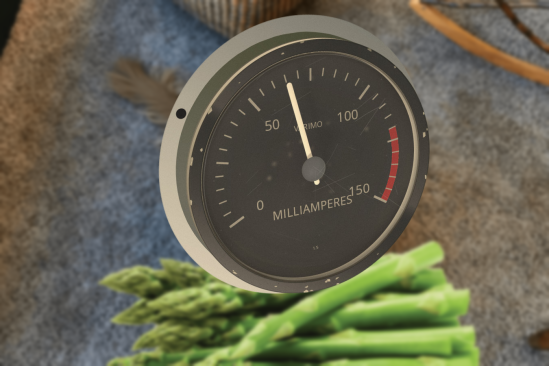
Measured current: 65 mA
